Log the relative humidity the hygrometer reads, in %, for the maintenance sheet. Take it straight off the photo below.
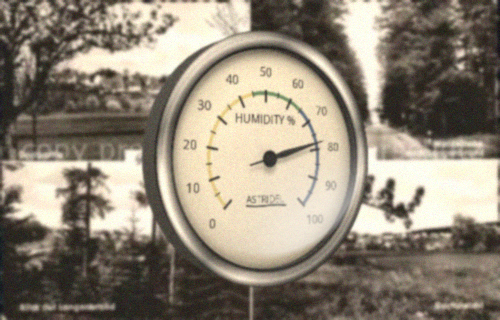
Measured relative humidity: 77.5 %
